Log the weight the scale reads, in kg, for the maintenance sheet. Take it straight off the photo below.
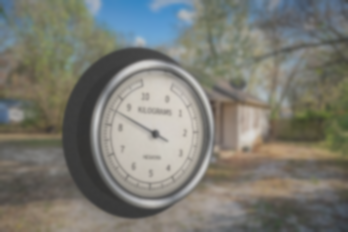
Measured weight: 8.5 kg
